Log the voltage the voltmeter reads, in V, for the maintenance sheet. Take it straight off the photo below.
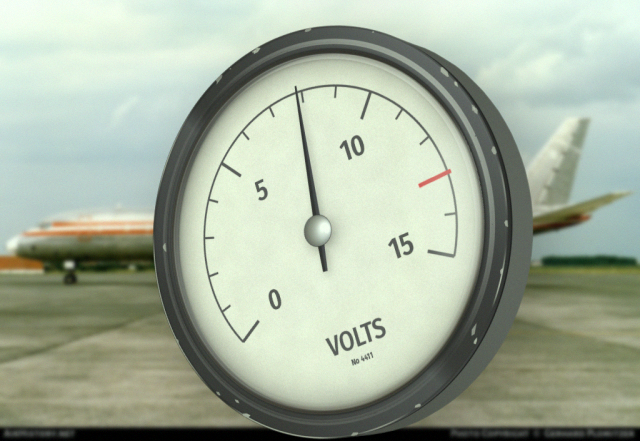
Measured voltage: 8 V
